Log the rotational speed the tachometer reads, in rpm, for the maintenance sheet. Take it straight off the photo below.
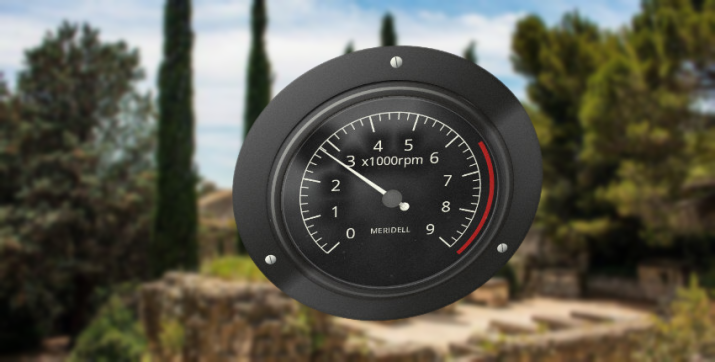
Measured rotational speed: 2800 rpm
